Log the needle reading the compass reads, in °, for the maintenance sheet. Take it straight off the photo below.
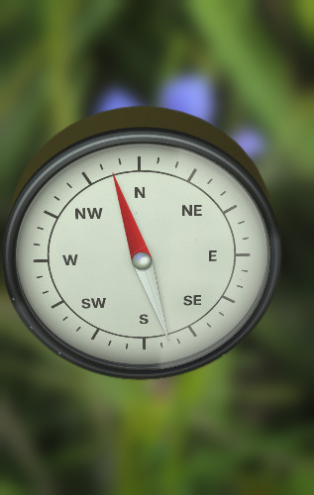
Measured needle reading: 345 °
